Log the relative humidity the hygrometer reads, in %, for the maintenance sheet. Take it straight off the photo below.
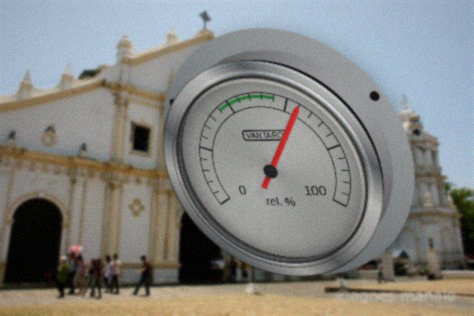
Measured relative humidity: 64 %
